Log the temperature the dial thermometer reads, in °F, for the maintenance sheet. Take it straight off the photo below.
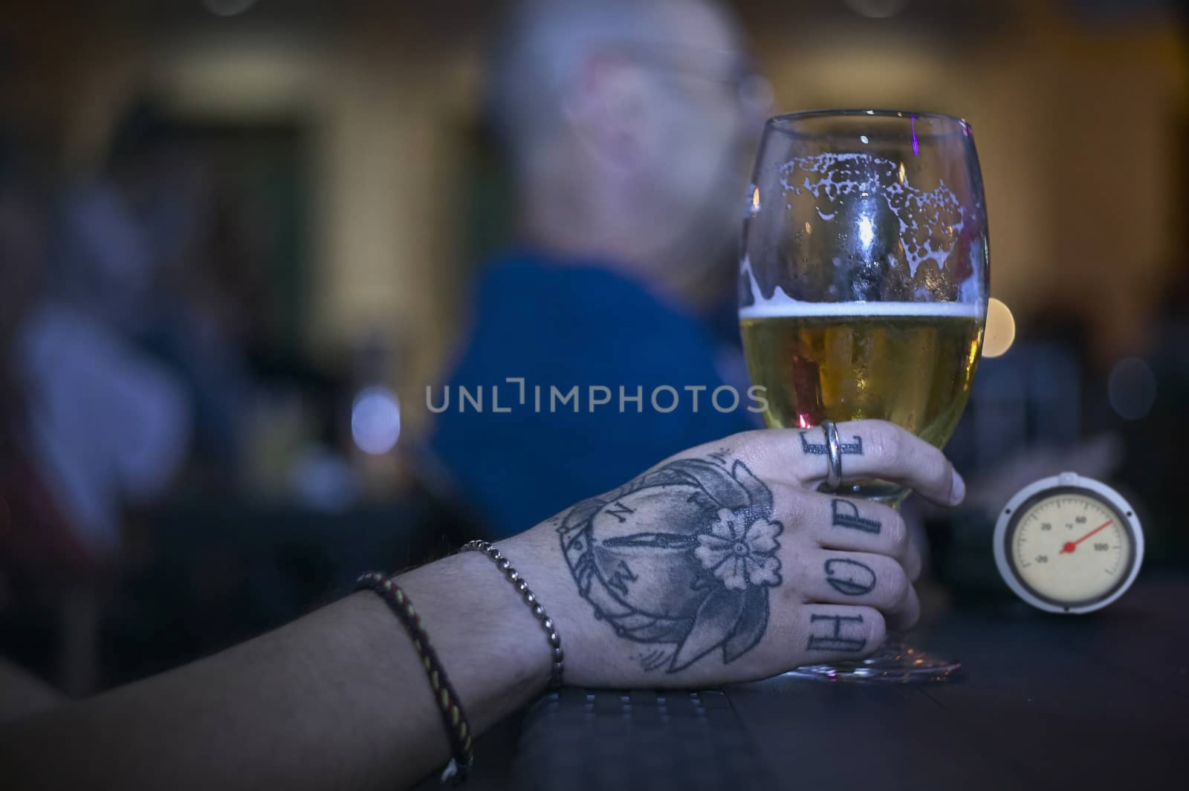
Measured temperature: 80 °F
